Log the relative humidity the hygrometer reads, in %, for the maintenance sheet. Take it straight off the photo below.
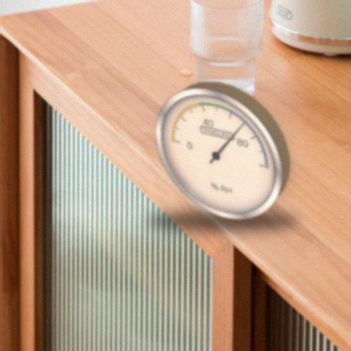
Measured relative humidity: 70 %
